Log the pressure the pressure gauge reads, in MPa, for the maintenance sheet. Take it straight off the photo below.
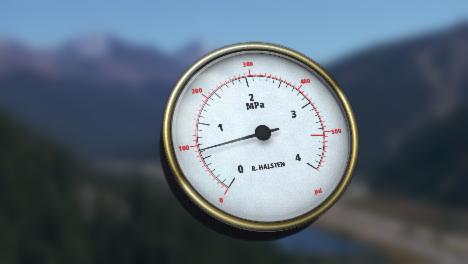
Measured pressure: 0.6 MPa
